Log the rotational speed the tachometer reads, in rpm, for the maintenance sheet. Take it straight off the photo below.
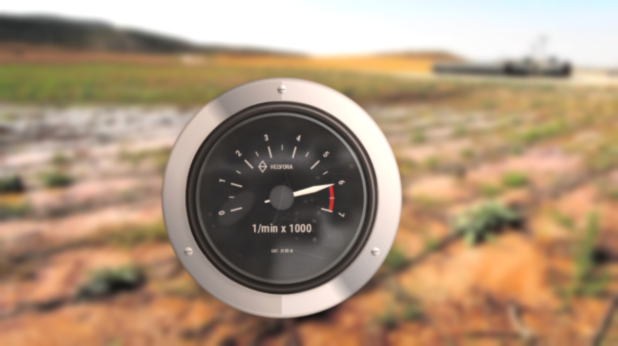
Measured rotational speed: 6000 rpm
